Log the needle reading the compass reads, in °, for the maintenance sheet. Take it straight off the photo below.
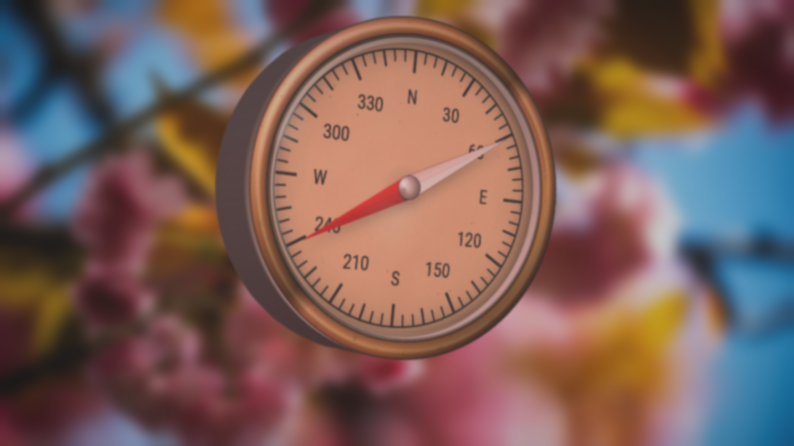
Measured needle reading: 240 °
